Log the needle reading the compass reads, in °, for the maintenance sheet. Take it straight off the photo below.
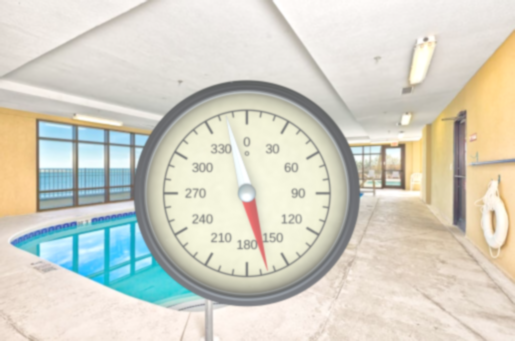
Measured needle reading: 165 °
